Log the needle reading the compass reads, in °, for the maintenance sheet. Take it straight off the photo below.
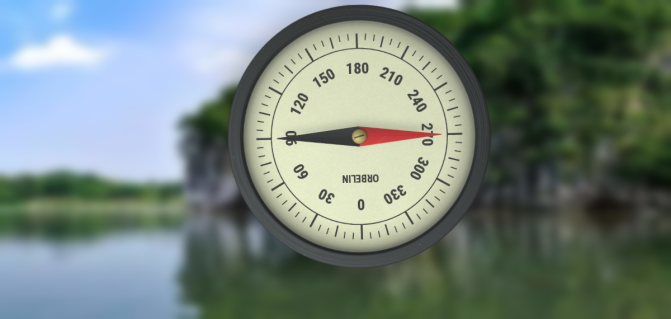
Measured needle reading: 270 °
